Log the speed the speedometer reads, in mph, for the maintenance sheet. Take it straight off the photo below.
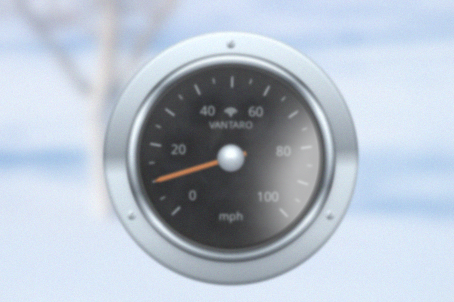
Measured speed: 10 mph
